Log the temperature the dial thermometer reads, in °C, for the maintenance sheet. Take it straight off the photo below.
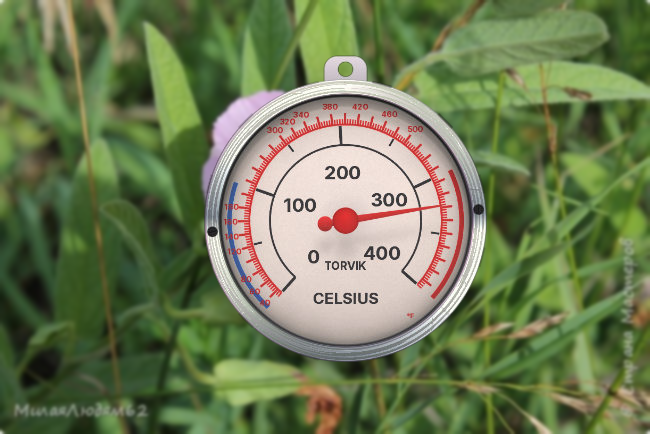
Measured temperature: 325 °C
